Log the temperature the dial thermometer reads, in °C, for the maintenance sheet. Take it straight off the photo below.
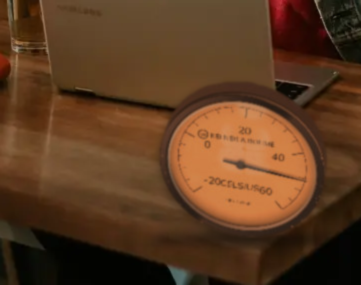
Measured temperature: 48 °C
